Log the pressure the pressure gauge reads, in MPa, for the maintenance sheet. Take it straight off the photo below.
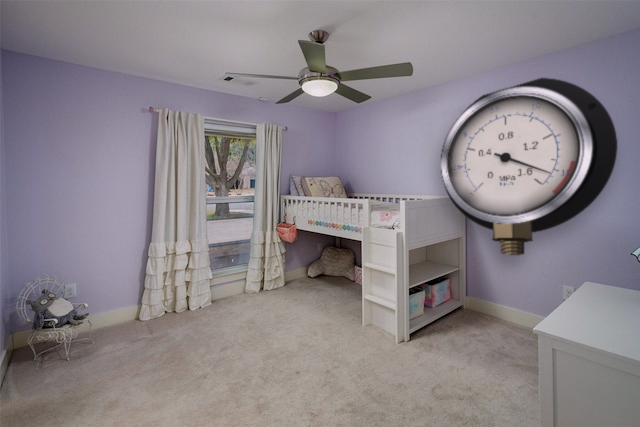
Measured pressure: 1.5 MPa
